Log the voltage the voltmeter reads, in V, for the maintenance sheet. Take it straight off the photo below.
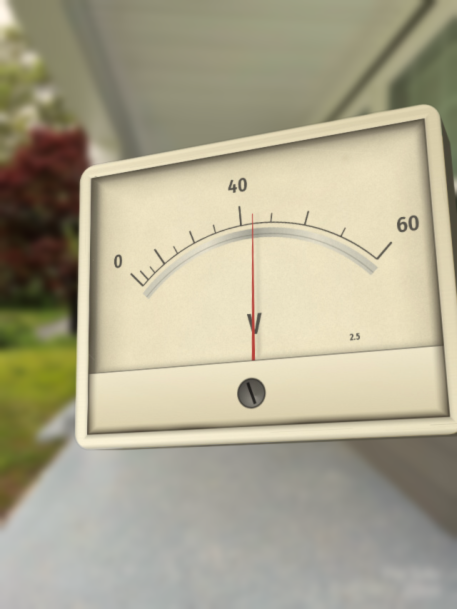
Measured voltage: 42.5 V
